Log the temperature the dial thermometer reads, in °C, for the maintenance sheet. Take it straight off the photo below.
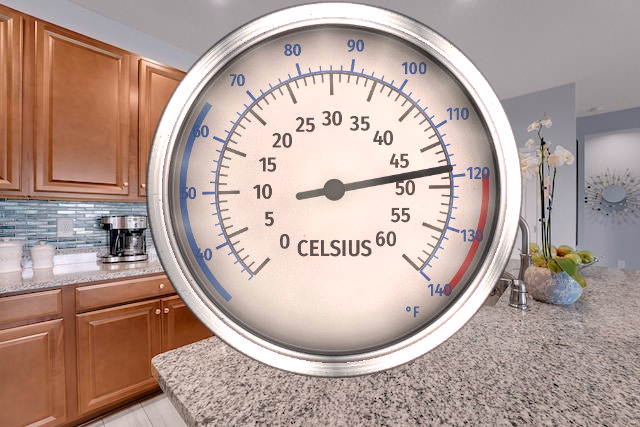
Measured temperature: 48 °C
